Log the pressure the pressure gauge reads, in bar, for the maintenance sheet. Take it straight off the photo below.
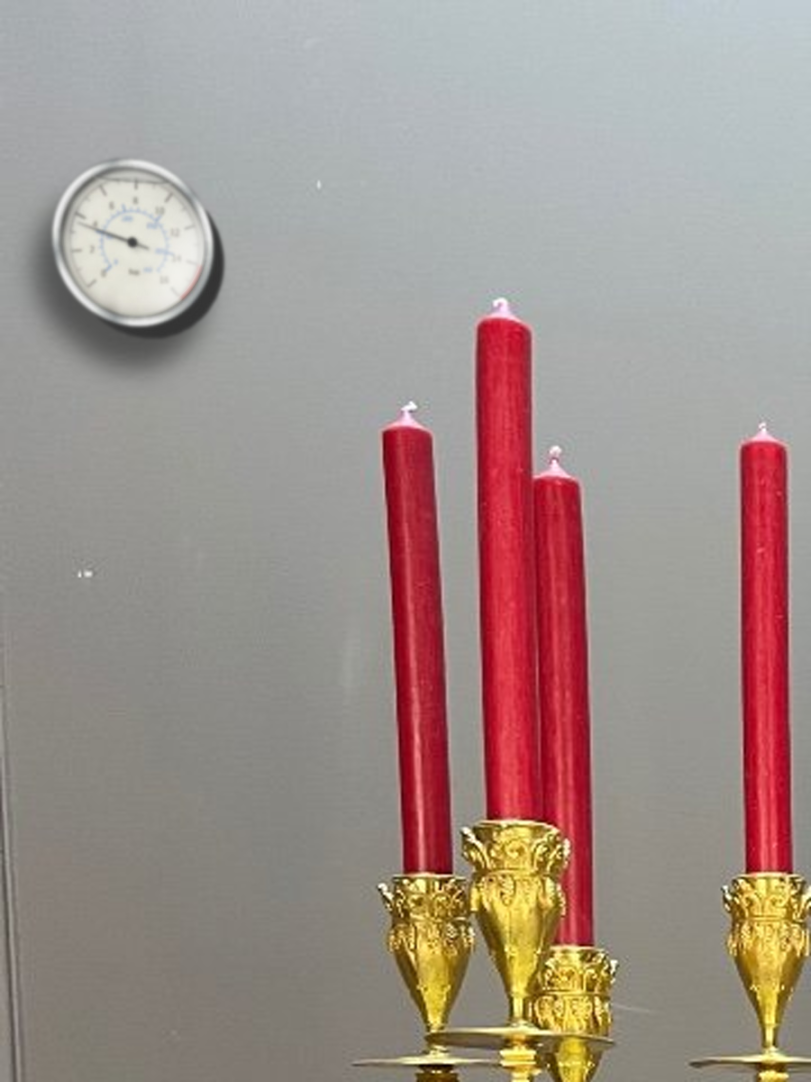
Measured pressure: 3.5 bar
